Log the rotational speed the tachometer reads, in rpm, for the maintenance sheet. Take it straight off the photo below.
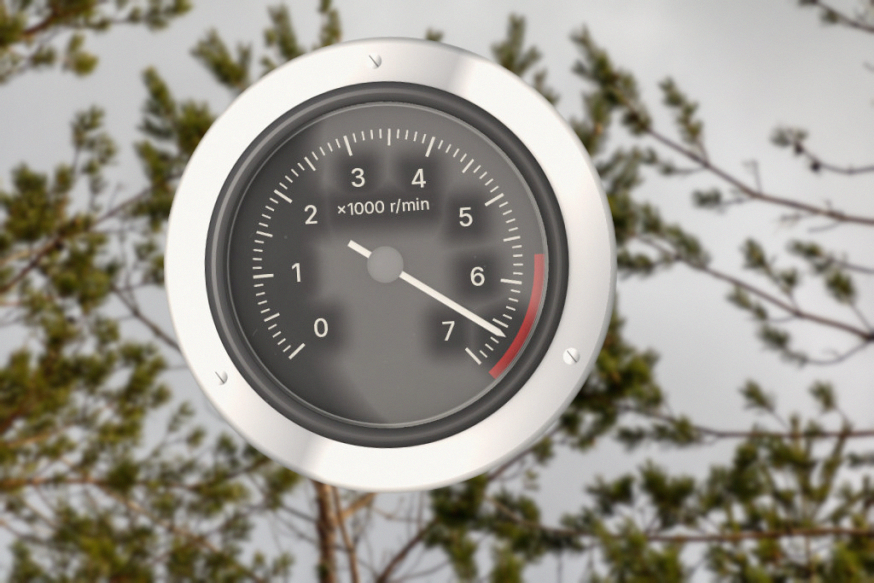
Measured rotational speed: 6600 rpm
